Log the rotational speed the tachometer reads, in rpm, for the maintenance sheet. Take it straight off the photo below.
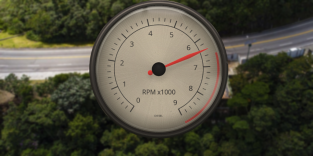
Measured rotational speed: 6400 rpm
